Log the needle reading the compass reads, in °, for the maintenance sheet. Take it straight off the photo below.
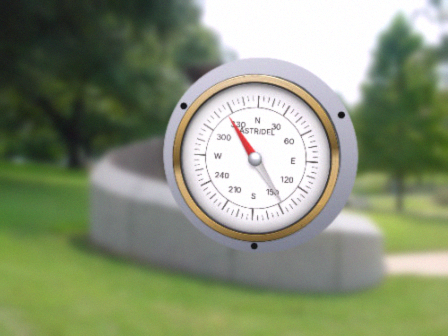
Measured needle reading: 325 °
